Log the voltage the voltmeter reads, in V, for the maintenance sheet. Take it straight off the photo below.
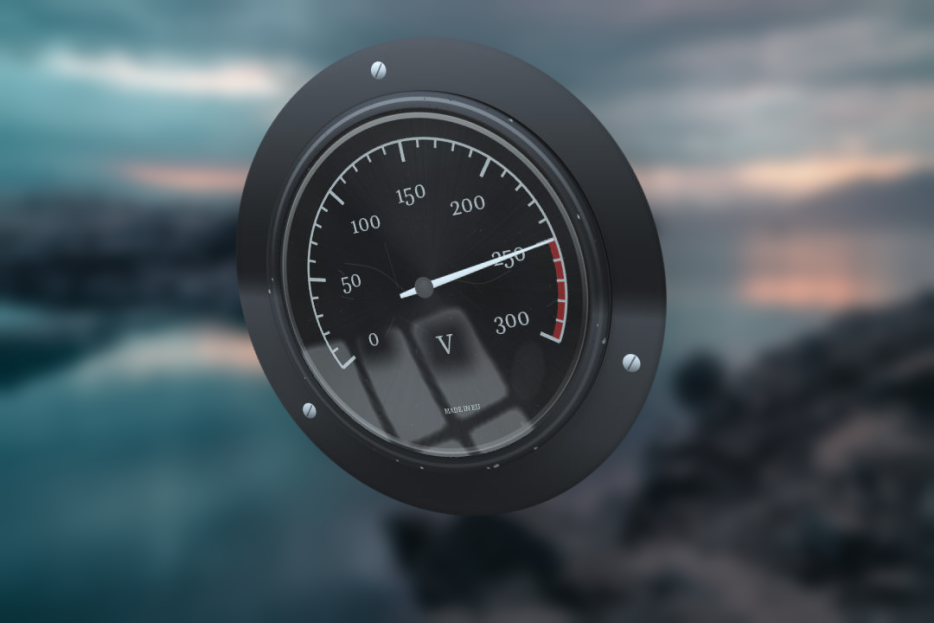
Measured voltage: 250 V
